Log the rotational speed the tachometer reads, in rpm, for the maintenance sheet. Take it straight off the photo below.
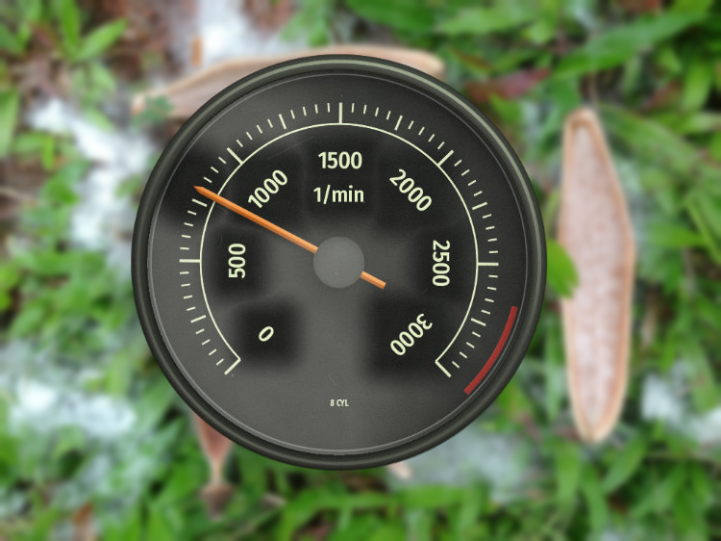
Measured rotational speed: 800 rpm
